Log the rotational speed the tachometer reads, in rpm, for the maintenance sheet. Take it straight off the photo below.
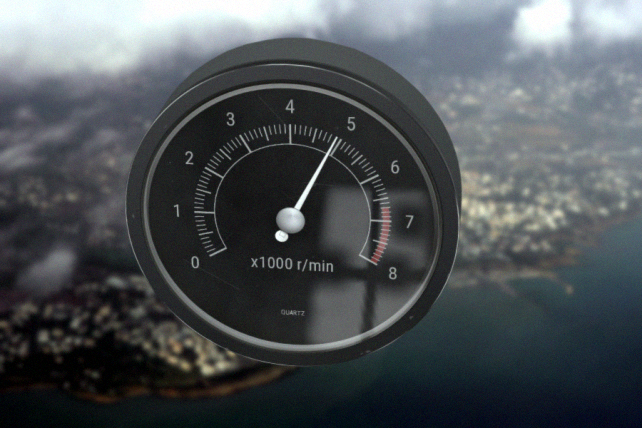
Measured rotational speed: 4900 rpm
